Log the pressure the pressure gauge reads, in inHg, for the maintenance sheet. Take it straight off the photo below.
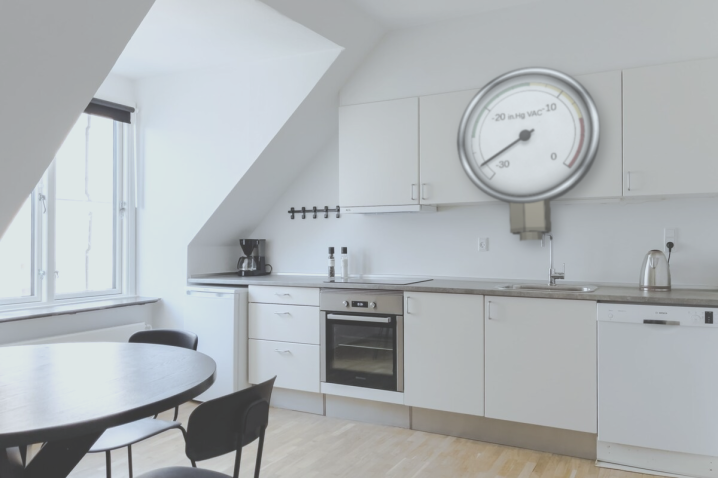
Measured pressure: -28 inHg
